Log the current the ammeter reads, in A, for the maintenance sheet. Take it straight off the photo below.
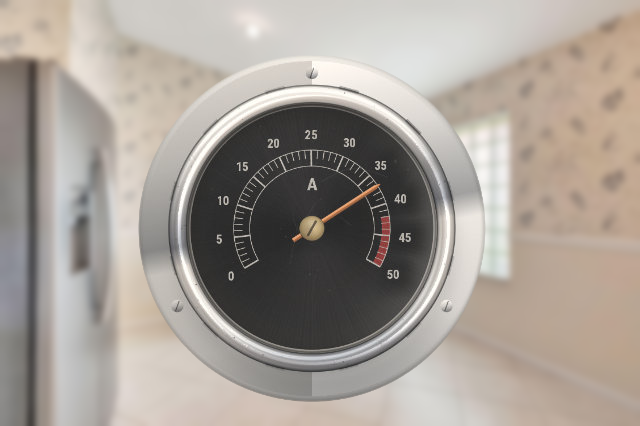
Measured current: 37 A
